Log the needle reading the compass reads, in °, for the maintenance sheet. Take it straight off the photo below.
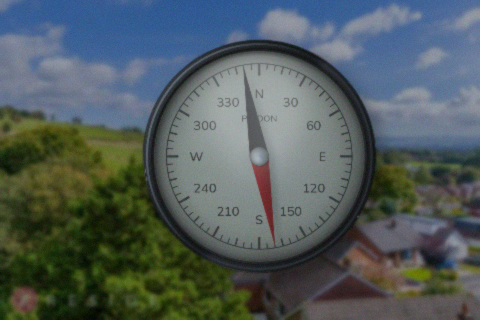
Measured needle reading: 170 °
